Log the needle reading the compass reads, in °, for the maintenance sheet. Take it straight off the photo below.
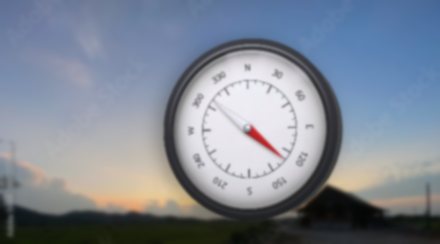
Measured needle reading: 130 °
